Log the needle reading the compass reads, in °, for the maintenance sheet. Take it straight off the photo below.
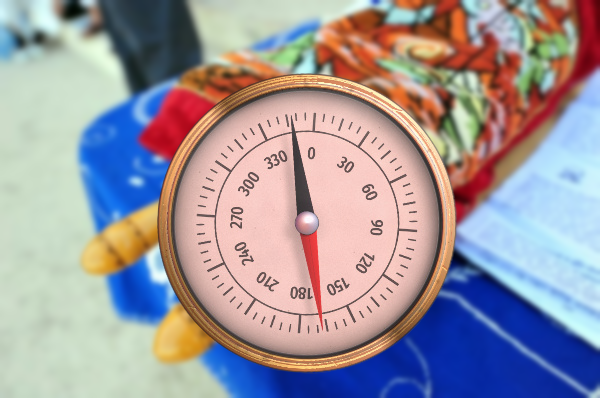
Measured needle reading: 167.5 °
